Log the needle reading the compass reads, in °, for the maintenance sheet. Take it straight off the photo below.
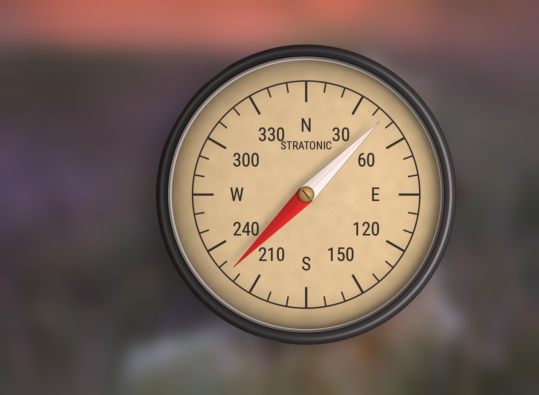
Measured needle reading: 225 °
